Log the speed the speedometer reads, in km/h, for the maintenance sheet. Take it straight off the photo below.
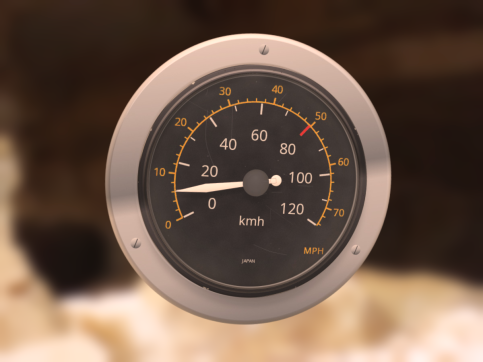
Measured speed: 10 km/h
